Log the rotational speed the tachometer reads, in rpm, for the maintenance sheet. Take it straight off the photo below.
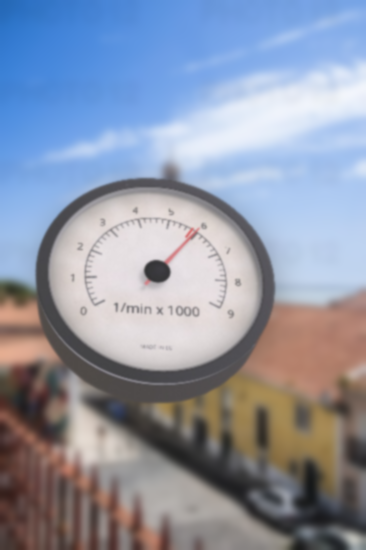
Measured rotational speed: 6000 rpm
